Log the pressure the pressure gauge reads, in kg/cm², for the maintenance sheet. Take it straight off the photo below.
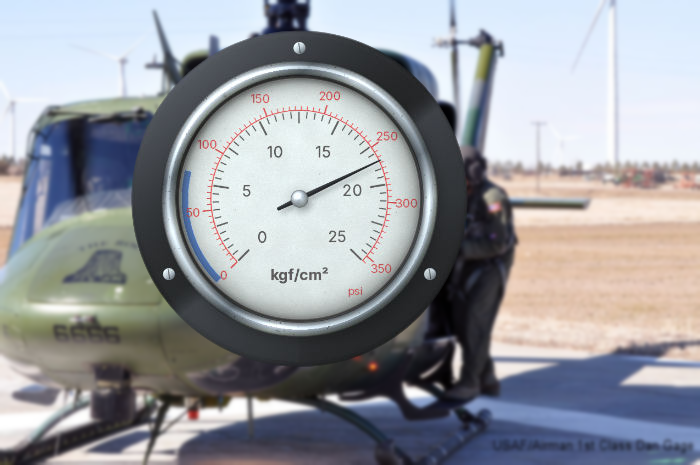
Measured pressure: 18.5 kg/cm²
